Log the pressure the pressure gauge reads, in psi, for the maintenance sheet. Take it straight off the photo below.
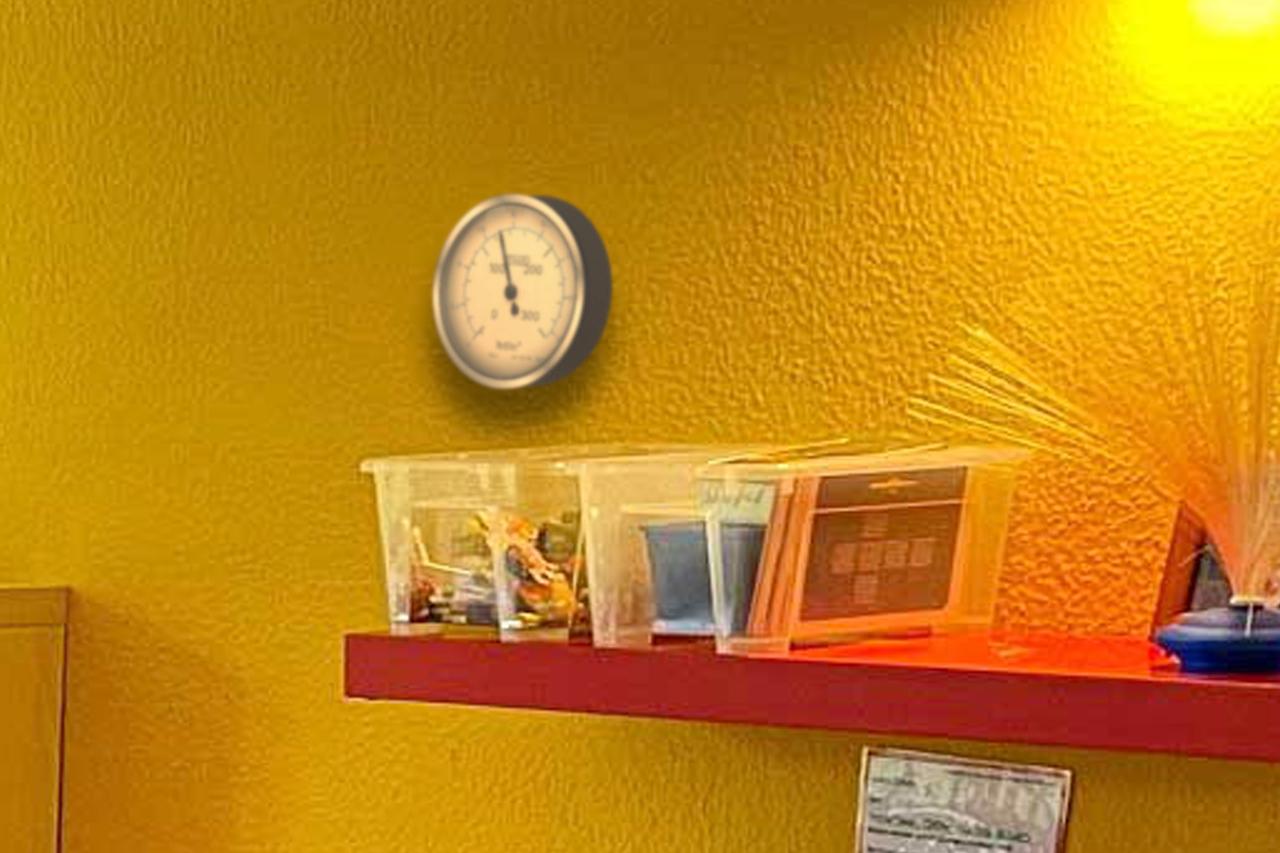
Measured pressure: 130 psi
